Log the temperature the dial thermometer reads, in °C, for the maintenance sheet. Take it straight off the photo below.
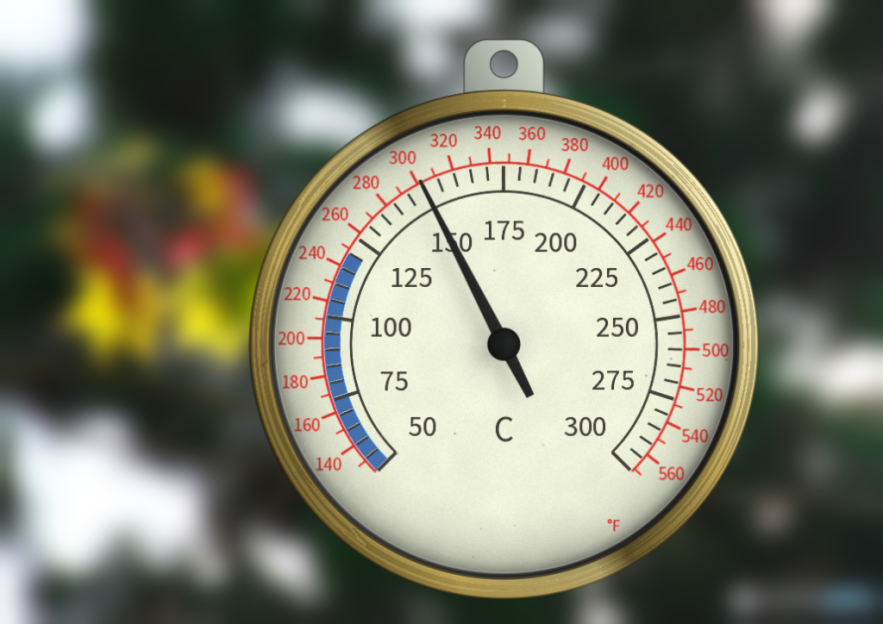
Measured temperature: 150 °C
